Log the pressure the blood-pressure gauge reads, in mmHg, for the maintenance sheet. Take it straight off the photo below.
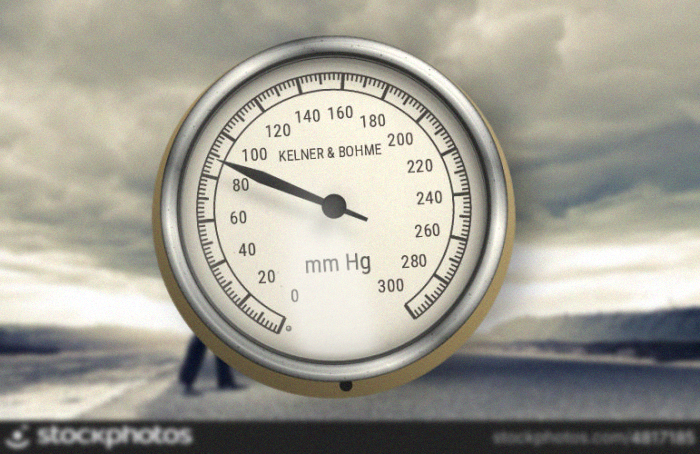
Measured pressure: 88 mmHg
